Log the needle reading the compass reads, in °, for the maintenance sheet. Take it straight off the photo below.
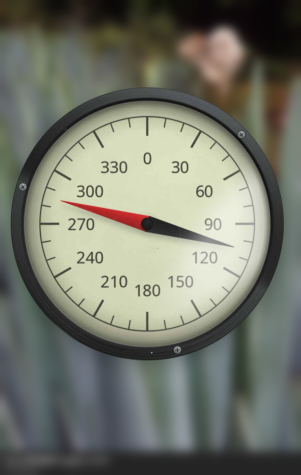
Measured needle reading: 285 °
